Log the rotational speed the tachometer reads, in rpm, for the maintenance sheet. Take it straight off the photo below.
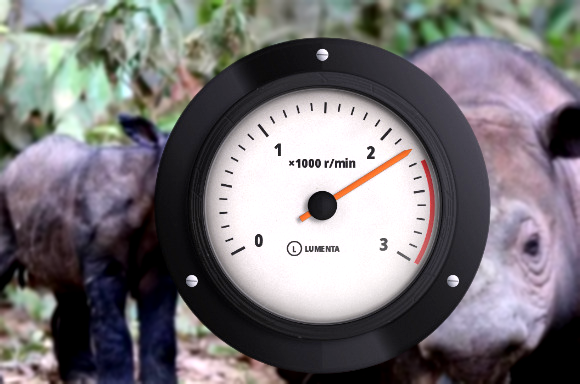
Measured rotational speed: 2200 rpm
